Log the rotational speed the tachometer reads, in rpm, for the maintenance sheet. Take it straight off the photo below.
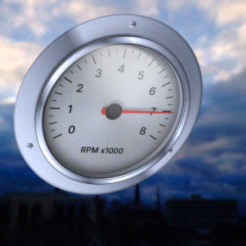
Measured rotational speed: 7000 rpm
